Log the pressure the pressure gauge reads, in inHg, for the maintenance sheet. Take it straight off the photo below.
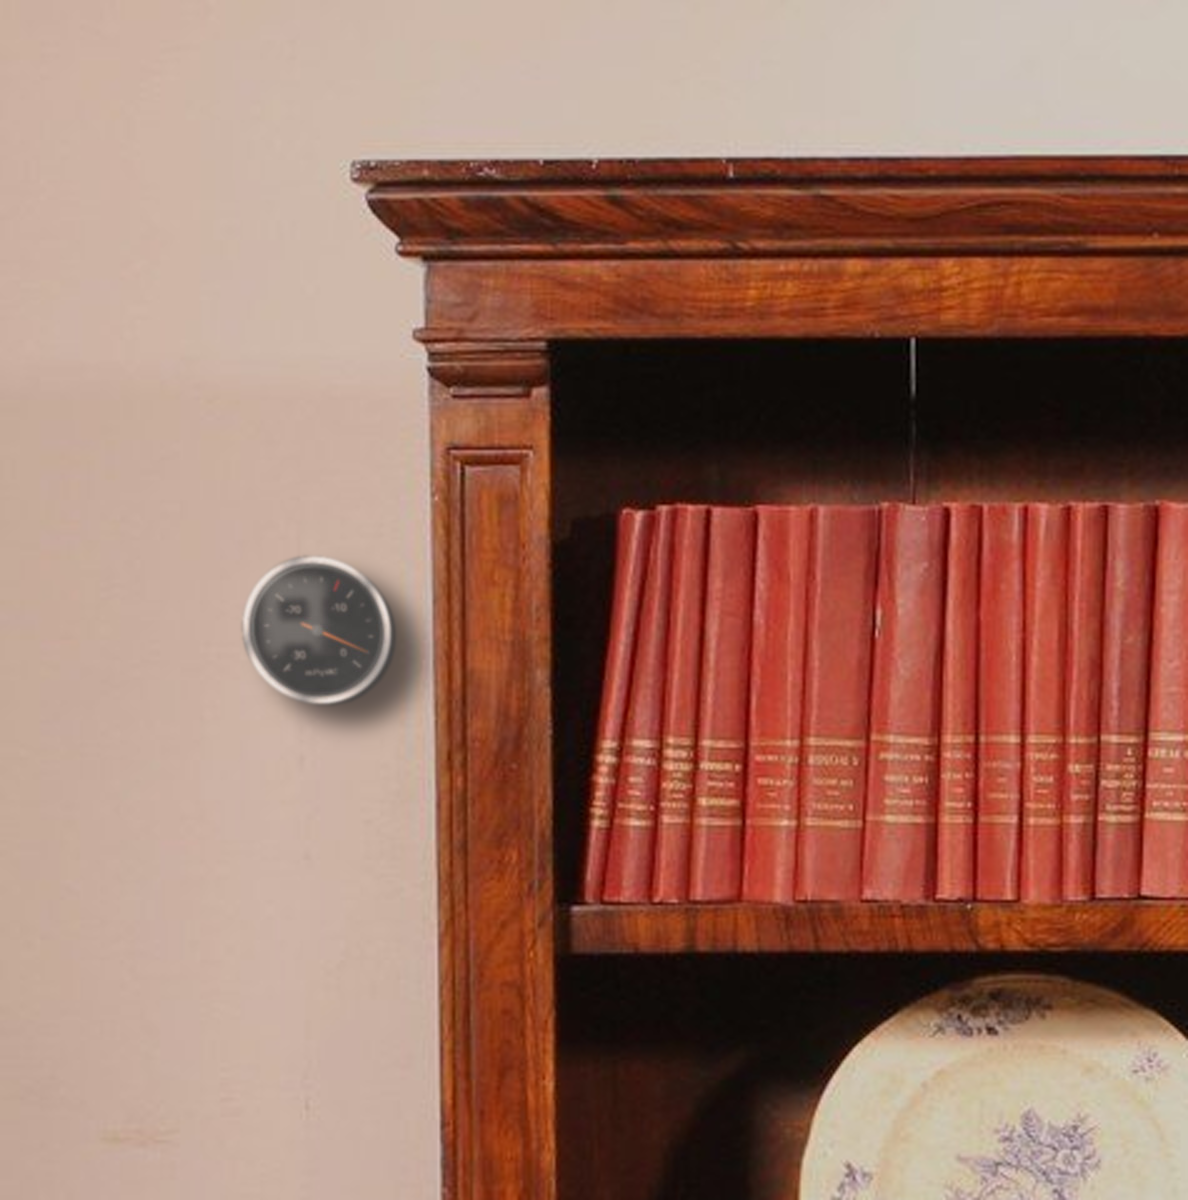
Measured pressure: -2 inHg
